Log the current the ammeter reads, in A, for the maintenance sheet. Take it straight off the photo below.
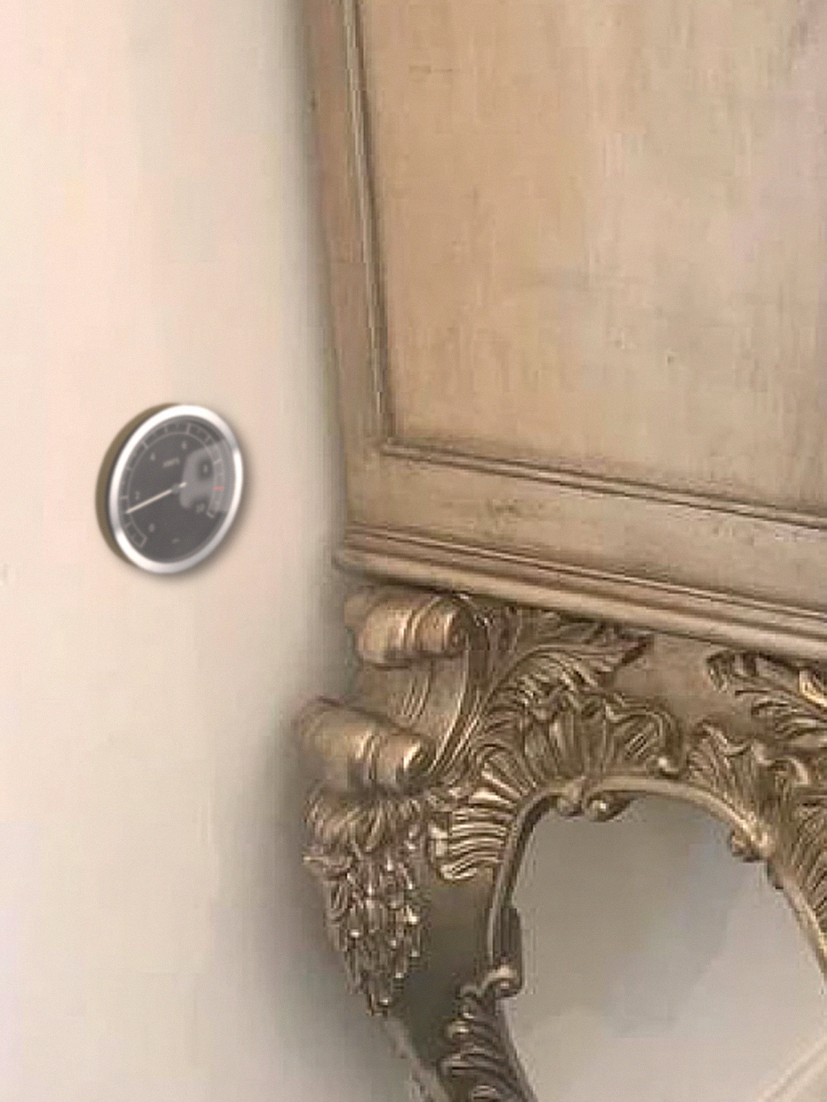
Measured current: 1.5 A
